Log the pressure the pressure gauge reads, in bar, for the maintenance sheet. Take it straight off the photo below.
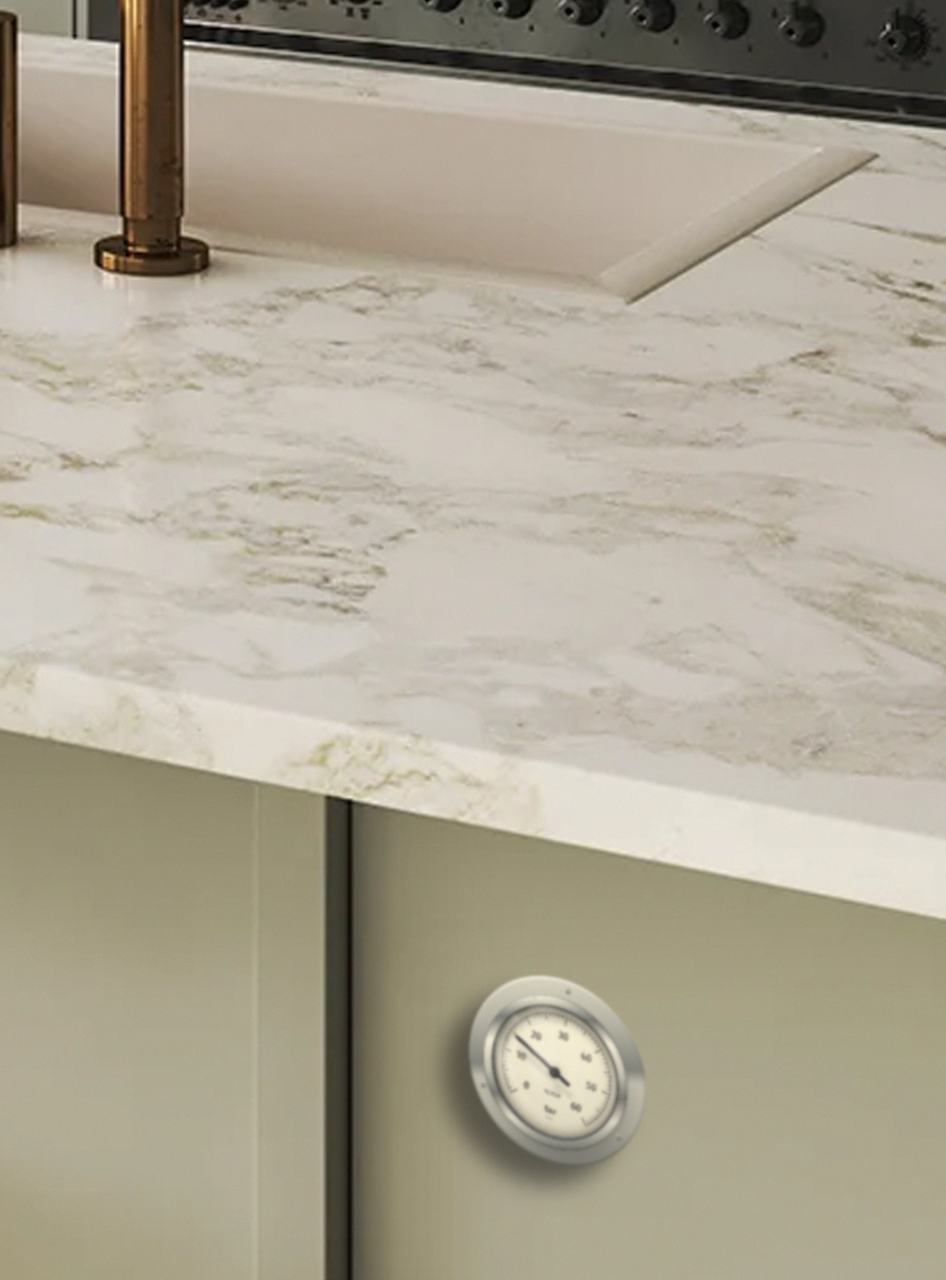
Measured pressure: 15 bar
